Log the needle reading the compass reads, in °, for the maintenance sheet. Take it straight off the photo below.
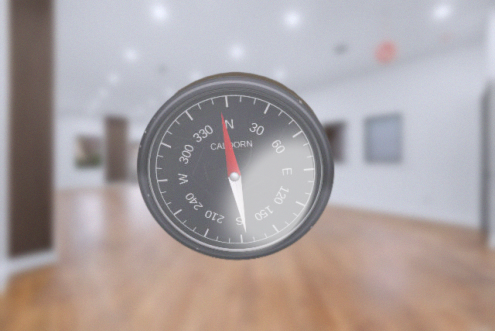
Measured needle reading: 355 °
